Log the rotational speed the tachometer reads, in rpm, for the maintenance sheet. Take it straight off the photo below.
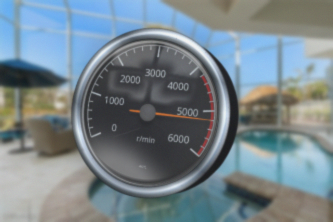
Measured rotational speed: 5200 rpm
